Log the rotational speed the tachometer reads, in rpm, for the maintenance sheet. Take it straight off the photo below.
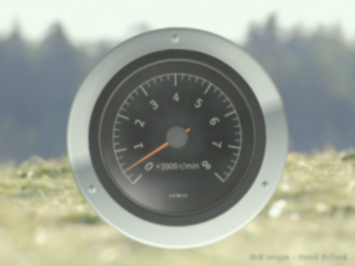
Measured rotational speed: 400 rpm
